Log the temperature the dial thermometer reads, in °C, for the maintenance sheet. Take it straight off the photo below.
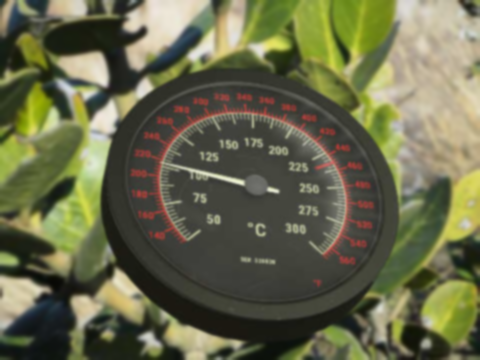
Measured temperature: 100 °C
